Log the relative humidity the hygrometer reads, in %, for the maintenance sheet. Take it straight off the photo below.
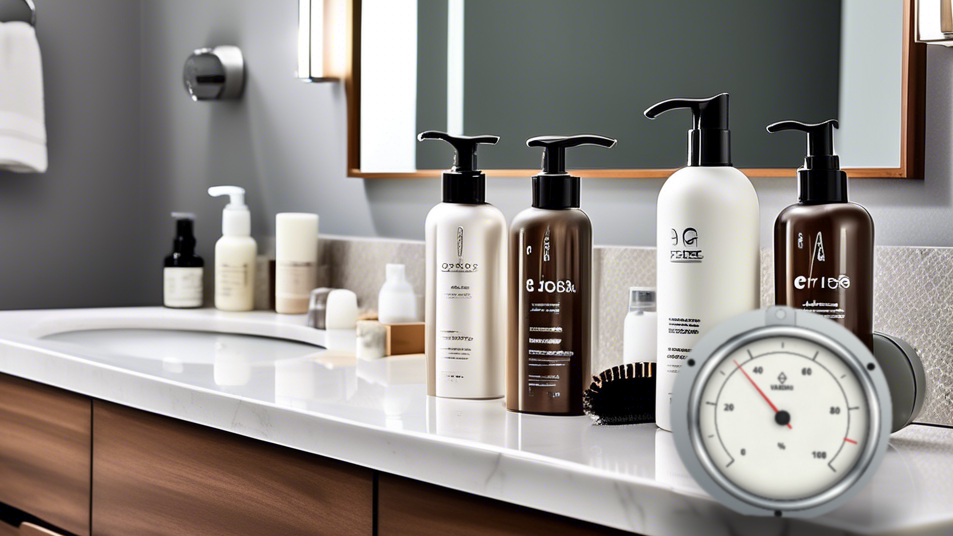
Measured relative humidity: 35 %
